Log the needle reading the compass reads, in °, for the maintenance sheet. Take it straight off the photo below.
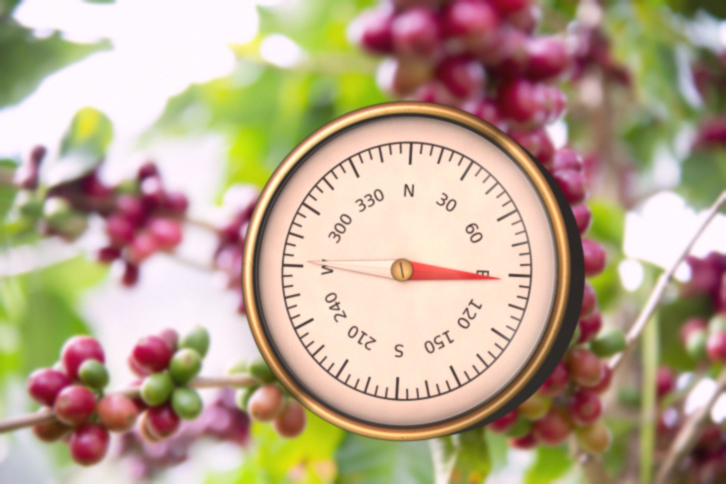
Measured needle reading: 92.5 °
